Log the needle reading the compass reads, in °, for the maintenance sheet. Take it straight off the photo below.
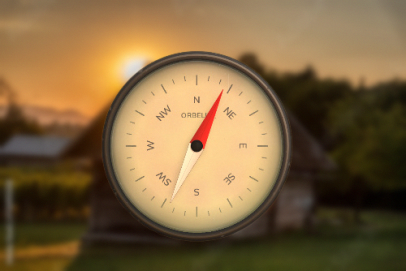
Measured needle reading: 25 °
